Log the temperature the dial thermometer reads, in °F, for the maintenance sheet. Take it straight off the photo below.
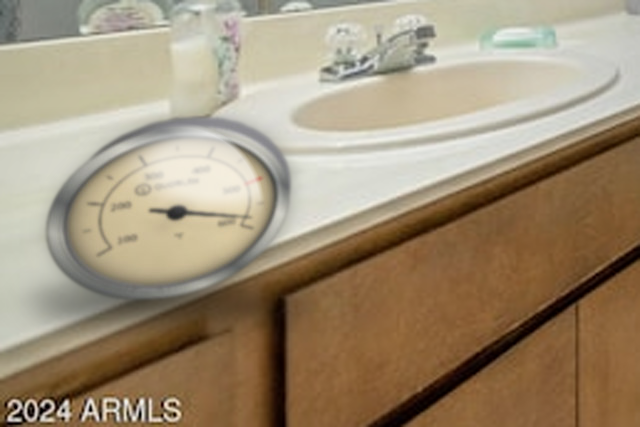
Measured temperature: 575 °F
